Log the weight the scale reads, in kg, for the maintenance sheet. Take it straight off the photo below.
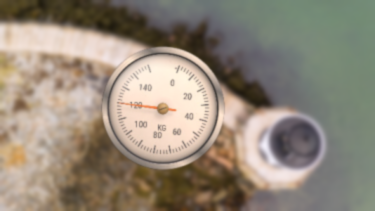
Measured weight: 120 kg
